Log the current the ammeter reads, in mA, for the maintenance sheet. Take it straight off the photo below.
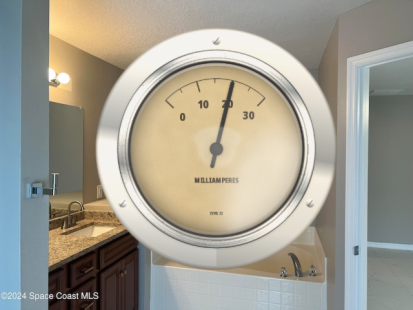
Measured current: 20 mA
